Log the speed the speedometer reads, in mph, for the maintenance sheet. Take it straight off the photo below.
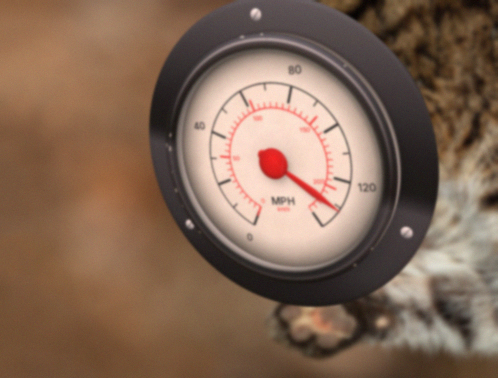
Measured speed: 130 mph
